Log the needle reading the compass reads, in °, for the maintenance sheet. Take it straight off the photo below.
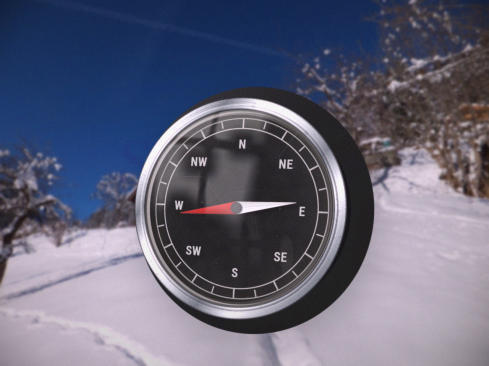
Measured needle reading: 262.5 °
